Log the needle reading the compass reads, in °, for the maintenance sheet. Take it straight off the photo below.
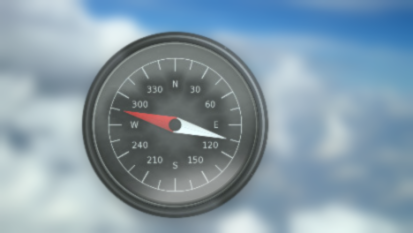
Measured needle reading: 285 °
